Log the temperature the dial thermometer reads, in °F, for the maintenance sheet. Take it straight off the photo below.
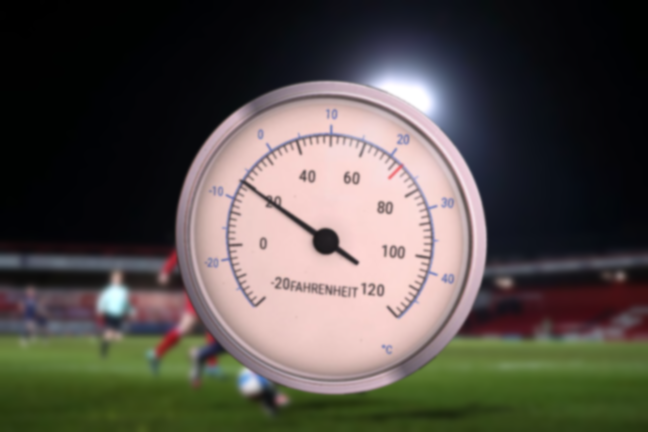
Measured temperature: 20 °F
